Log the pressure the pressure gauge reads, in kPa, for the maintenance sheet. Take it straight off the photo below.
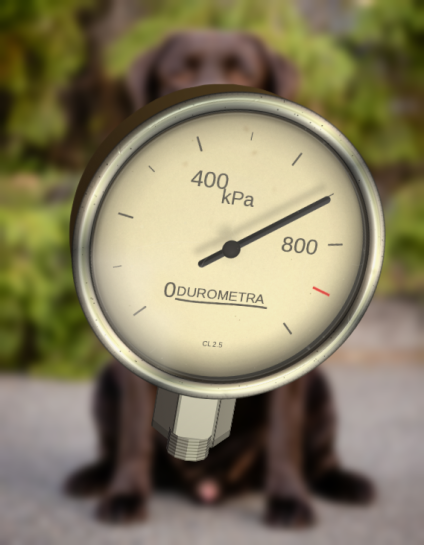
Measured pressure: 700 kPa
